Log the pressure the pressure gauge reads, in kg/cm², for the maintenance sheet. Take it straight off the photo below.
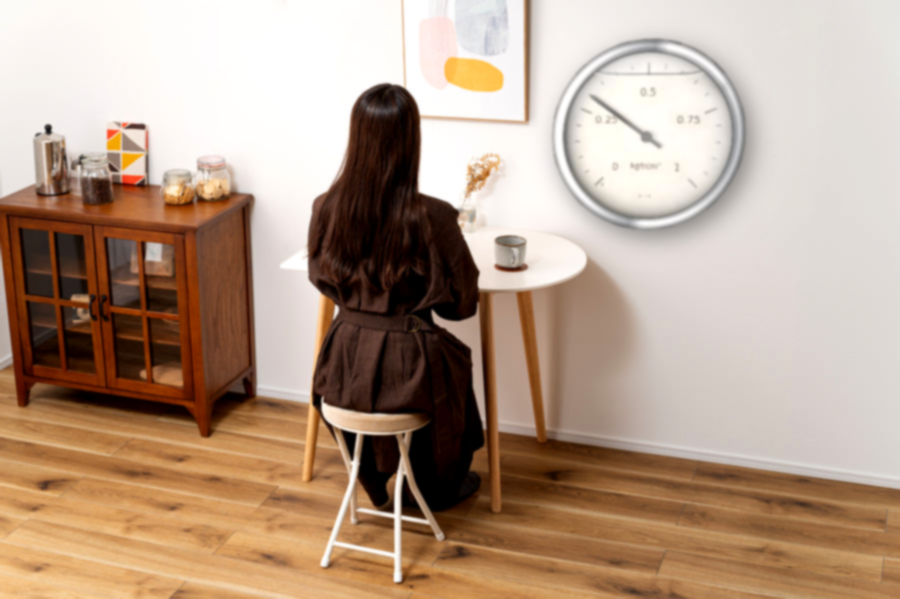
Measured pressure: 0.3 kg/cm²
